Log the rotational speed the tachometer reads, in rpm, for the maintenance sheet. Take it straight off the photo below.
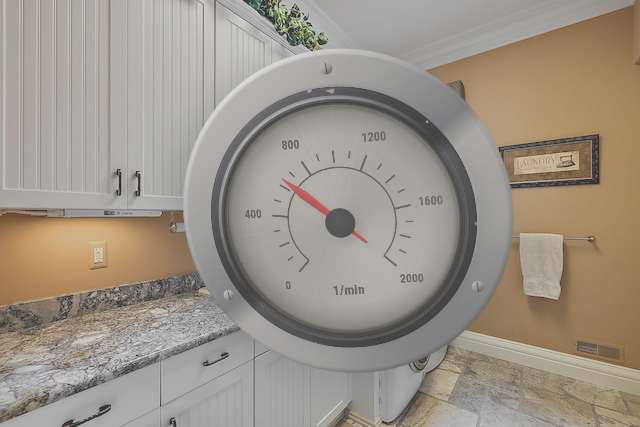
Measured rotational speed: 650 rpm
